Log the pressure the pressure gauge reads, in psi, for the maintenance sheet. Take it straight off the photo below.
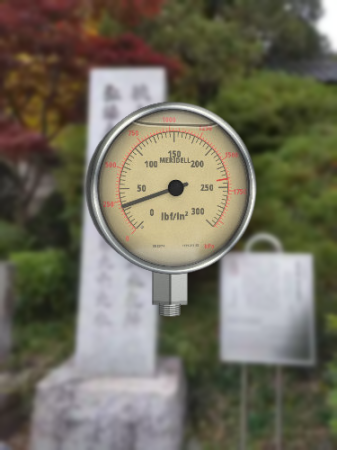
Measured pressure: 30 psi
